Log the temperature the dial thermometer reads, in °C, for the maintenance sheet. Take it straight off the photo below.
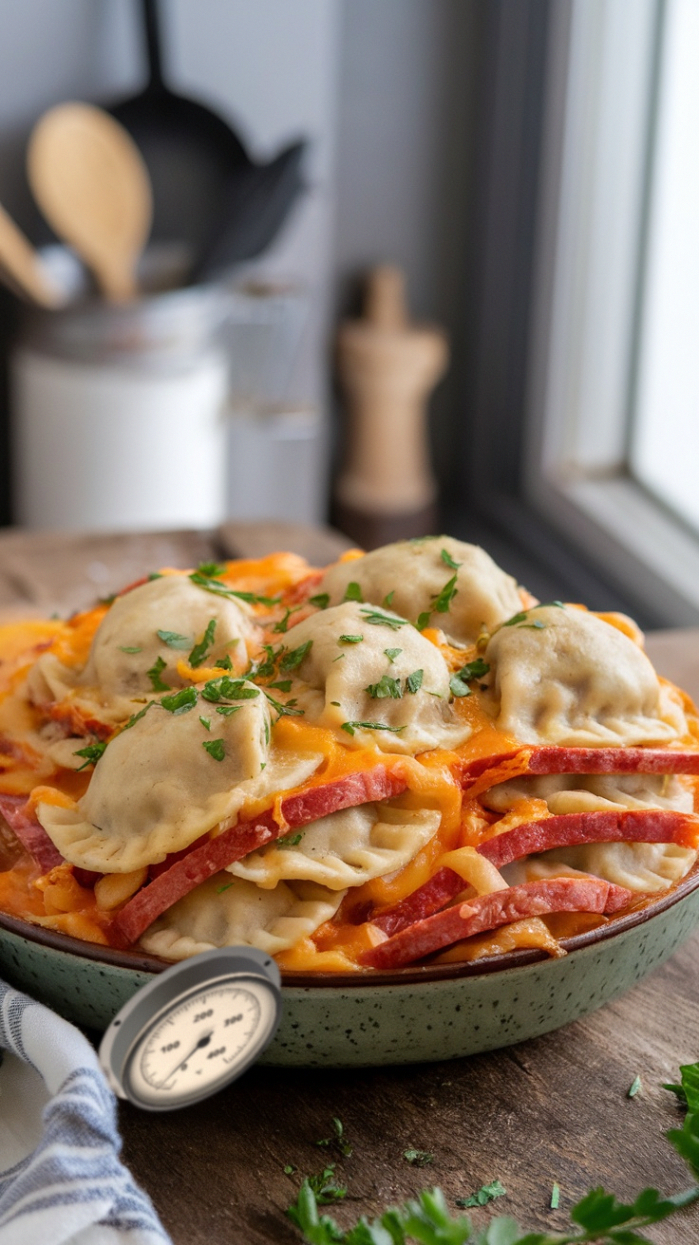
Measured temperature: 25 °C
